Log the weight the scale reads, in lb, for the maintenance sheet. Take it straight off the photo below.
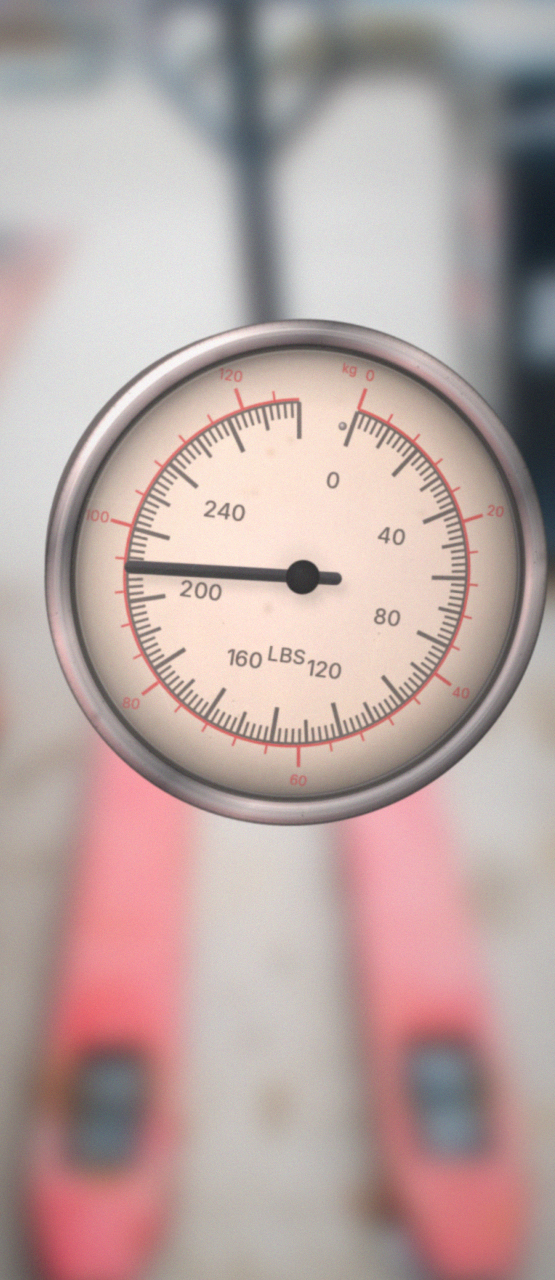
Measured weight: 210 lb
